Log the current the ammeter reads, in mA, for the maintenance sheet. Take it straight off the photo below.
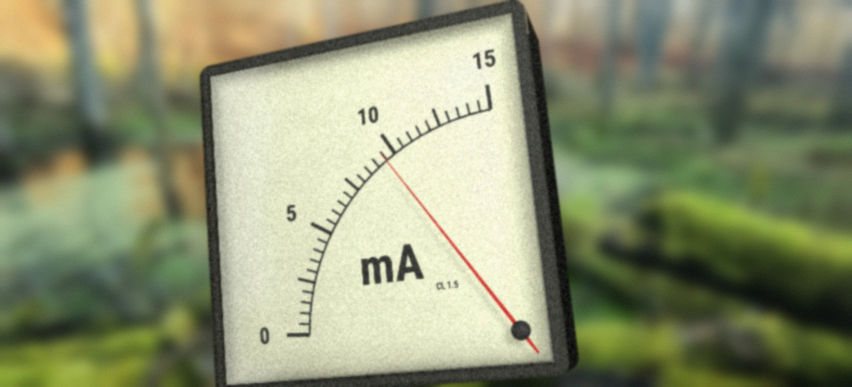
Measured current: 9.5 mA
